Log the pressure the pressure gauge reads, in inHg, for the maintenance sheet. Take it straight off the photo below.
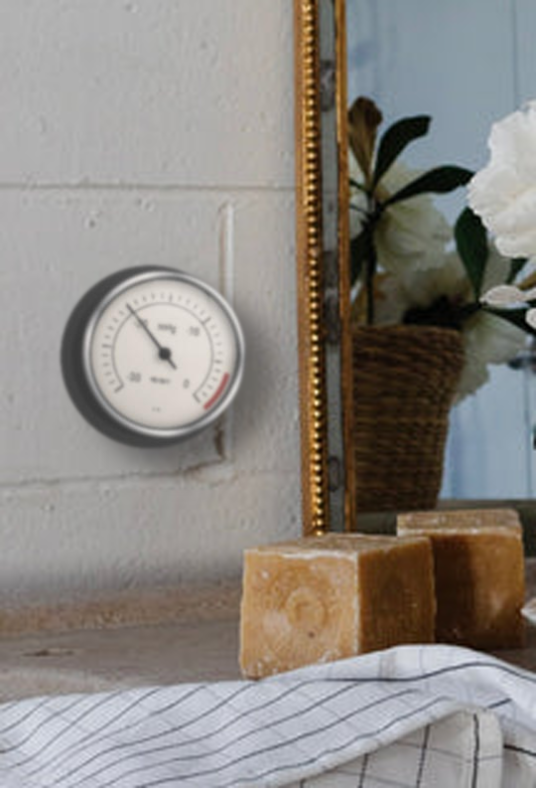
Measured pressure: -20 inHg
